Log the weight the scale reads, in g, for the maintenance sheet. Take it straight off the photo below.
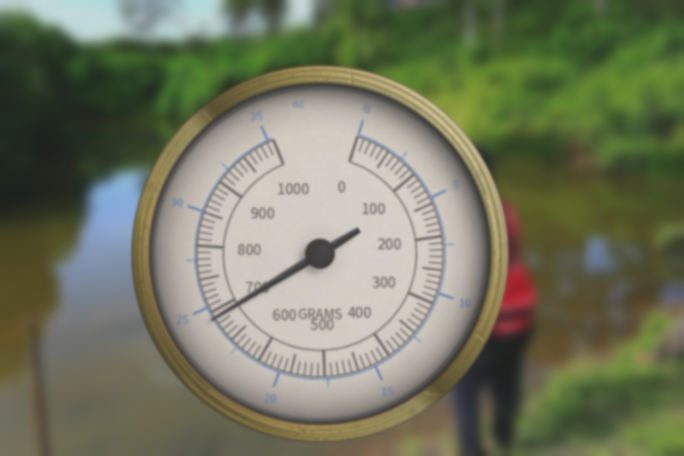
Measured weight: 690 g
